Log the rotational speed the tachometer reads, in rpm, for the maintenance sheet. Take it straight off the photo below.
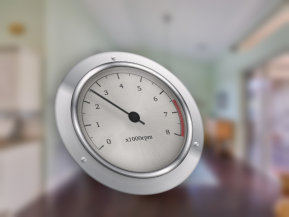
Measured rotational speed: 2500 rpm
